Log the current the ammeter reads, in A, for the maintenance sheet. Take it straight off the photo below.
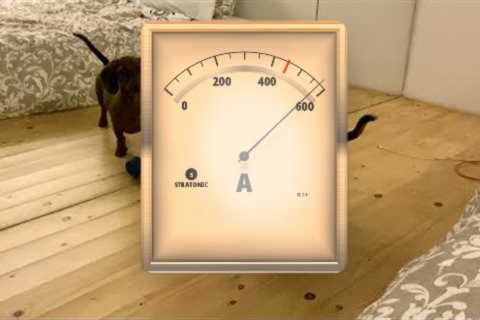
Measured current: 575 A
